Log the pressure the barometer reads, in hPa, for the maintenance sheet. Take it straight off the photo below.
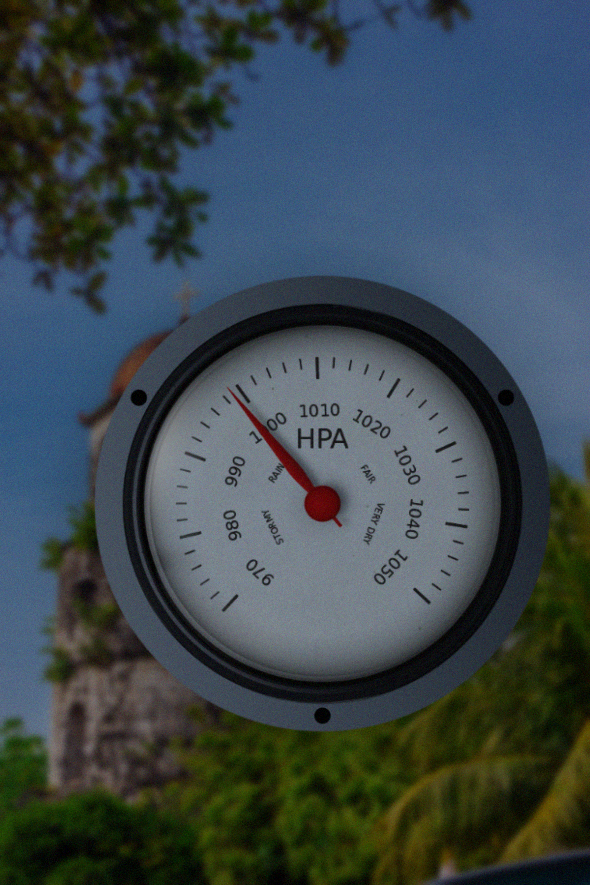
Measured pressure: 999 hPa
